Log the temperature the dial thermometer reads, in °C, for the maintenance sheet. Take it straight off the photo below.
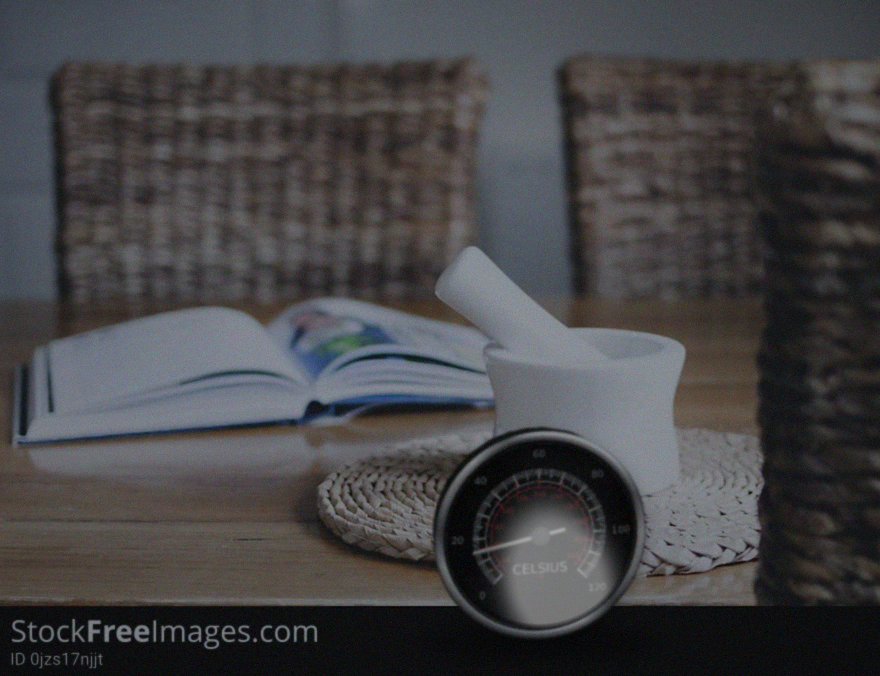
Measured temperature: 15 °C
